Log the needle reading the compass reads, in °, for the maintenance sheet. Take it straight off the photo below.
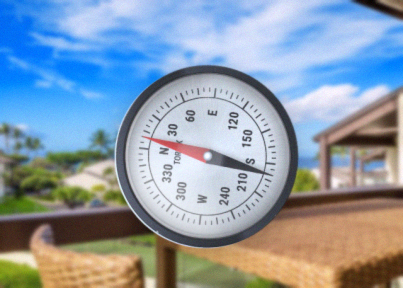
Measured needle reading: 10 °
